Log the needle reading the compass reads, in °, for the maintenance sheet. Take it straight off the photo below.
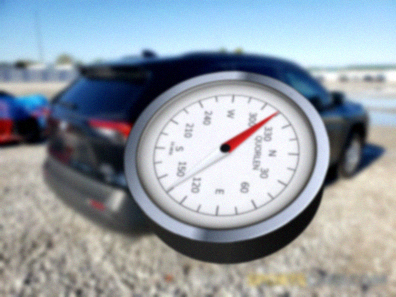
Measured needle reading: 315 °
